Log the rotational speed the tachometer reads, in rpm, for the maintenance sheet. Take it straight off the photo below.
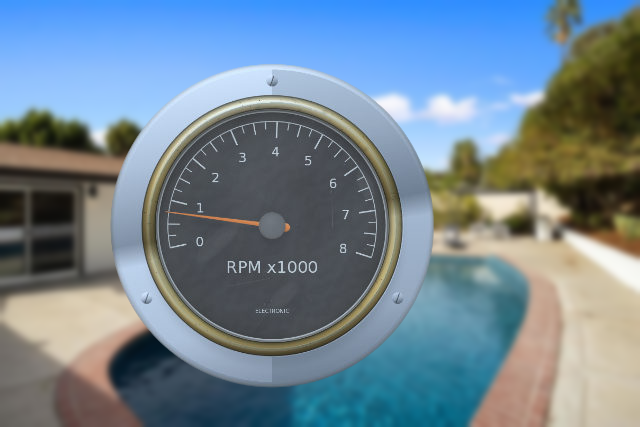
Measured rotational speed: 750 rpm
